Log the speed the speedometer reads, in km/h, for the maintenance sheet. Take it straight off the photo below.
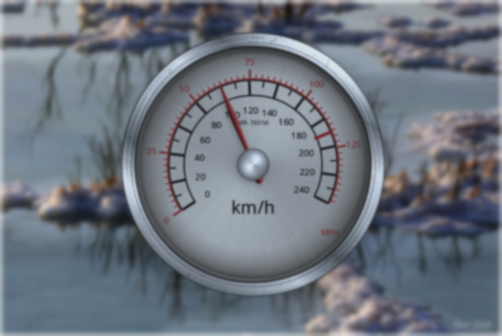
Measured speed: 100 km/h
